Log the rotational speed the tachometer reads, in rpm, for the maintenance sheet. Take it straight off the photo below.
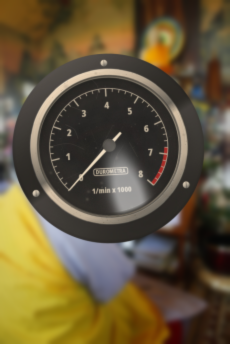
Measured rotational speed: 0 rpm
